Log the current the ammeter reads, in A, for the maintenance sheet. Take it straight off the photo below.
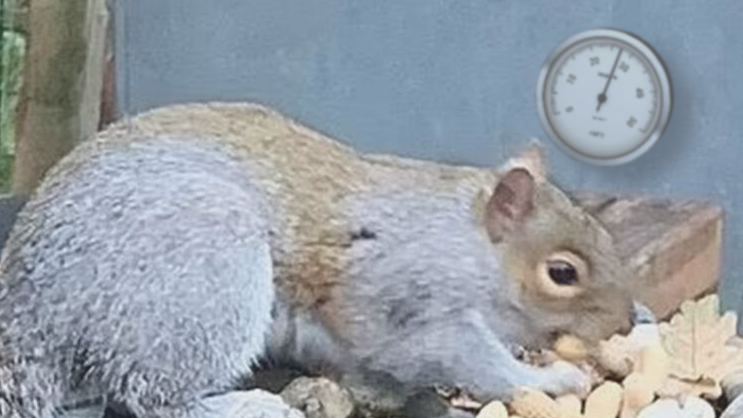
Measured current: 27.5 A
